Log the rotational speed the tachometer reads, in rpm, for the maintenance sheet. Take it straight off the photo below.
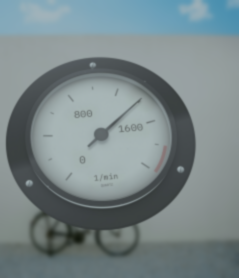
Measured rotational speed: 1400 rpm
